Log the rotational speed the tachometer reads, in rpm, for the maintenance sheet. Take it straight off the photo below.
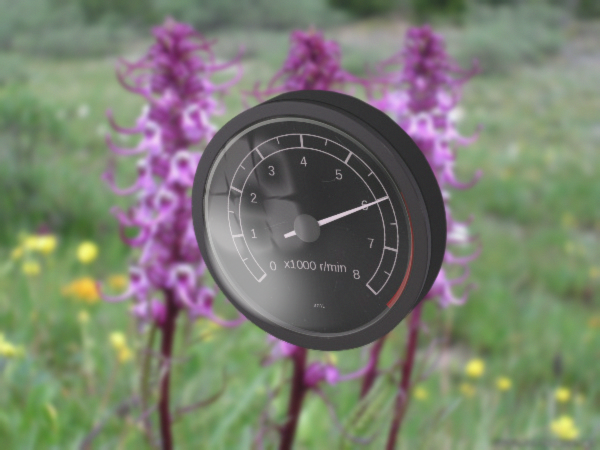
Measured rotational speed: 6000 rpm
